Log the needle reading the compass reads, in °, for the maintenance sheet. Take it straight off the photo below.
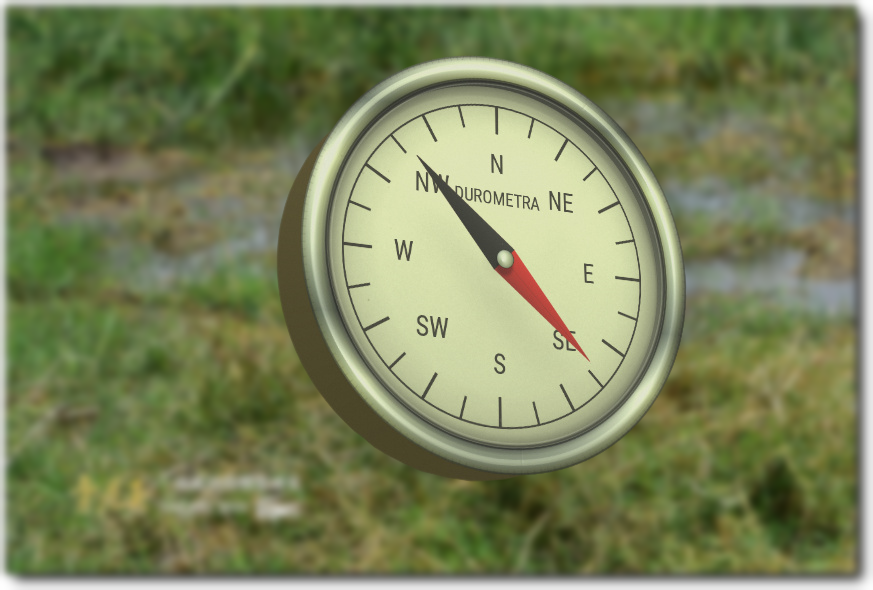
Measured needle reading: 135 °
